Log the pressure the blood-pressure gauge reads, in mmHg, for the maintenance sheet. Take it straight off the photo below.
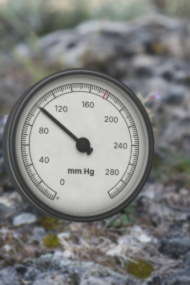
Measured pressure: 100 mmHg
